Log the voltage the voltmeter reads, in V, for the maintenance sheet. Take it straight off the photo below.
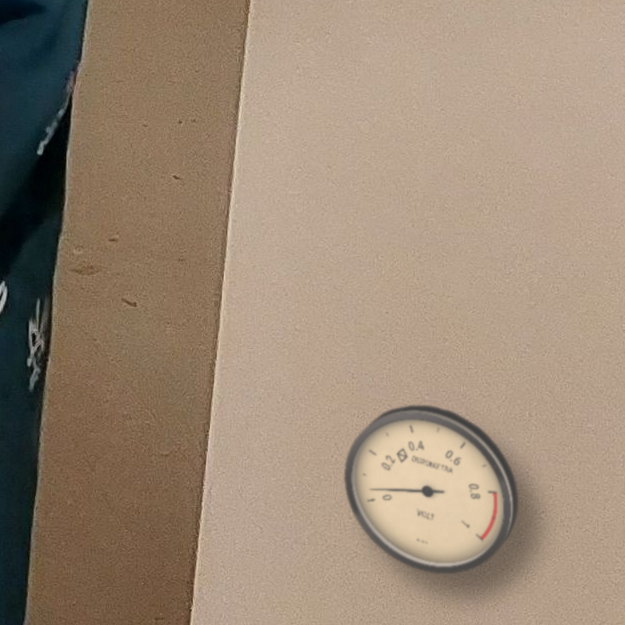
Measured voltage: 0.05 V
